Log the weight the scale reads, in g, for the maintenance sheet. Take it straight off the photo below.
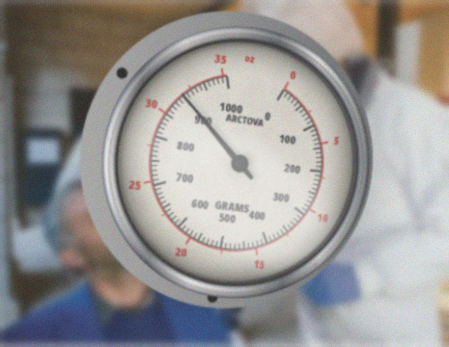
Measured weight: 900 g
